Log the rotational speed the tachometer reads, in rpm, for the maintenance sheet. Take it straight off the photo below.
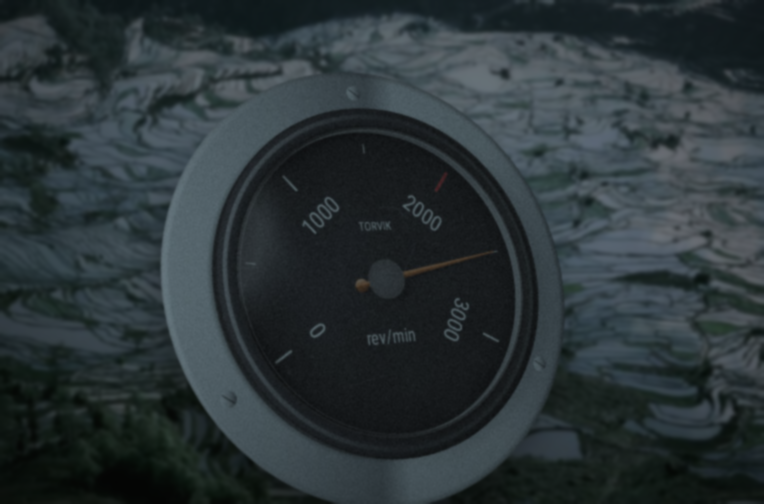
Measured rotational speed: 2500 rpm
